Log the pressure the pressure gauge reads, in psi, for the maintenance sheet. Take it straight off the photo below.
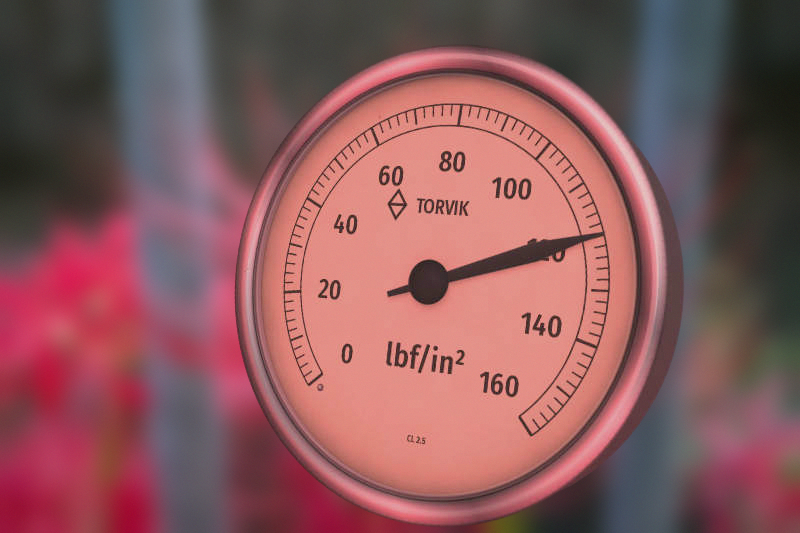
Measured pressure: 120 psi
